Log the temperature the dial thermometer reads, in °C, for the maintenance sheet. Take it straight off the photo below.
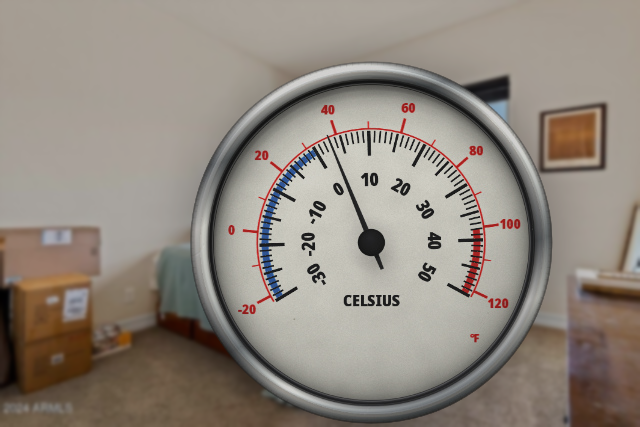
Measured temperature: 3 °C
